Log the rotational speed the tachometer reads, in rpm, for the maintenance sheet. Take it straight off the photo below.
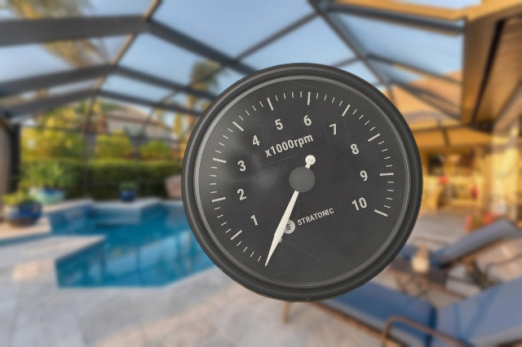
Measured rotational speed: 0 rpm
